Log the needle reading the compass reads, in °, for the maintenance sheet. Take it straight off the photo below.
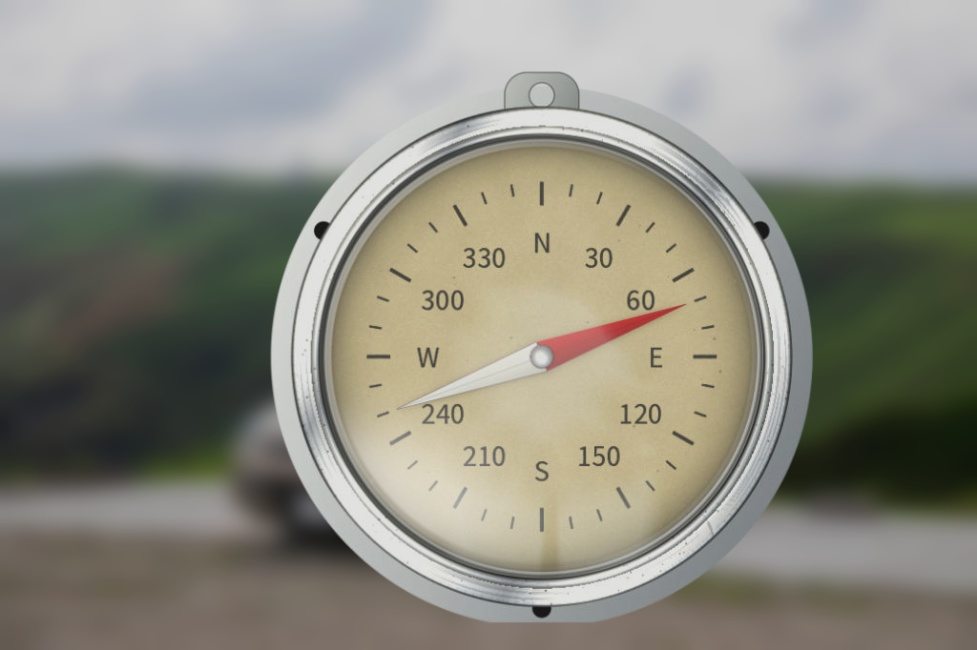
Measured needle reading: 70 °
